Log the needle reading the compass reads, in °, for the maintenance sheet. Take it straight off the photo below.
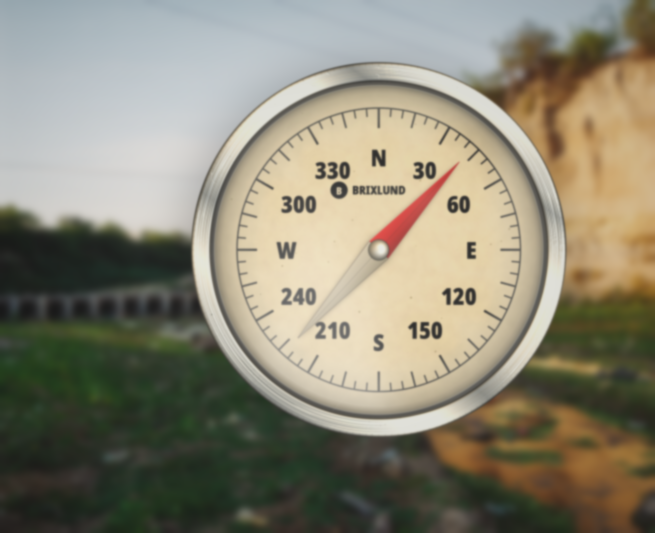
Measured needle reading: 42.5 °
